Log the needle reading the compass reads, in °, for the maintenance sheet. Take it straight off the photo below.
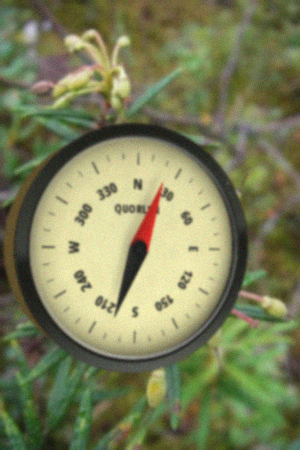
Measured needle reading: 20 °
